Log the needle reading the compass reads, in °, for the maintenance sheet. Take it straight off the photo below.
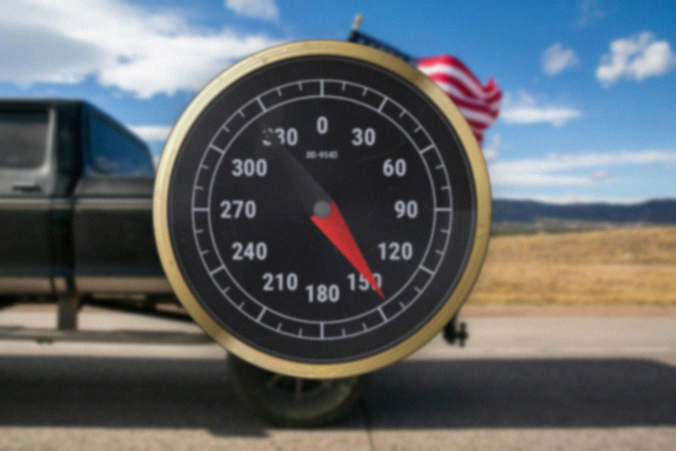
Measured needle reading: 145 °
